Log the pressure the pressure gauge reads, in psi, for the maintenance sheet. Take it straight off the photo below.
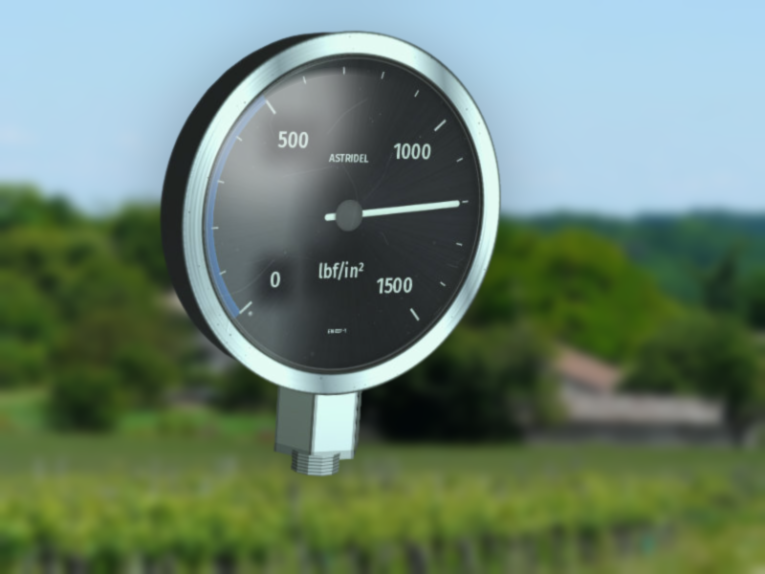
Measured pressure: 1200 psi
